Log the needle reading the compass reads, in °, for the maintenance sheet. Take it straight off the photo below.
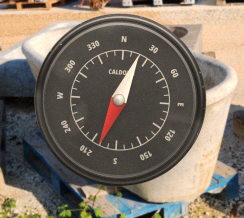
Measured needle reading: 200 °
